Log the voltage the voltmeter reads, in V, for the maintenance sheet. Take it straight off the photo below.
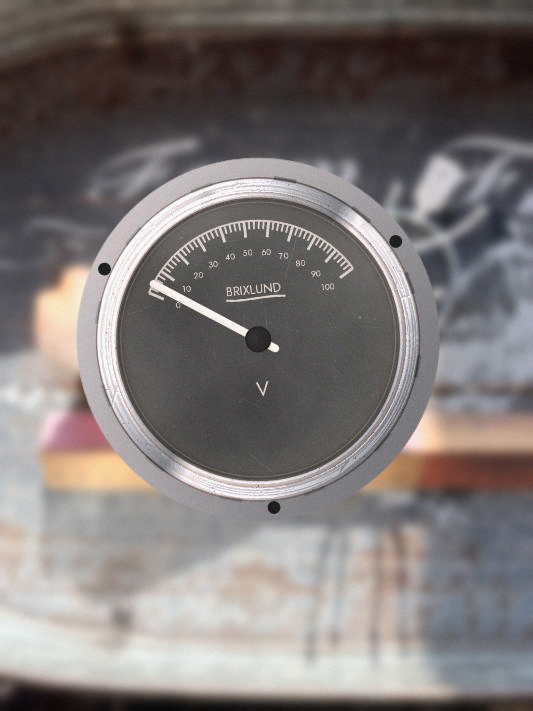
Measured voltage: 4 V
